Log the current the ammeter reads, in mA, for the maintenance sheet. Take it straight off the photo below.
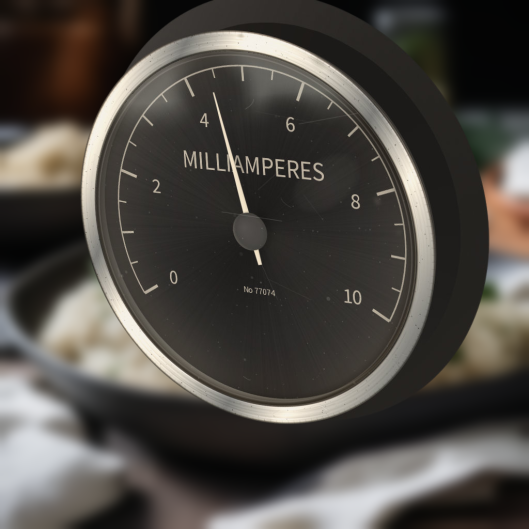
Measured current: 4.5 mA
